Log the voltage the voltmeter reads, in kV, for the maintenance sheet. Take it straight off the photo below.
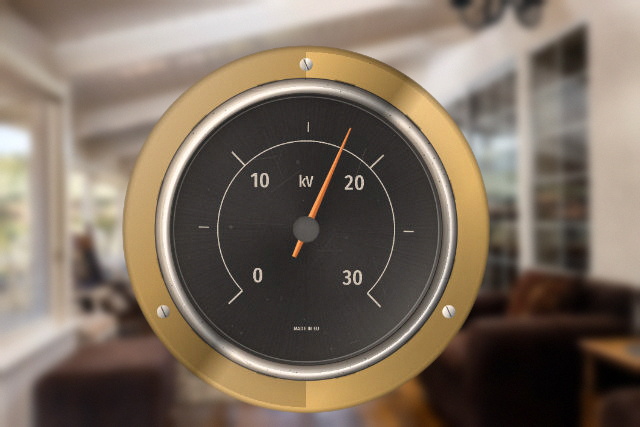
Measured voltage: 17.5 kV
